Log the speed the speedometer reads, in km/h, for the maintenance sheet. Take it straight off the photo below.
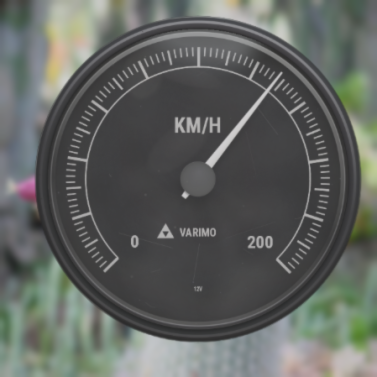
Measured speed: 128 km/h
